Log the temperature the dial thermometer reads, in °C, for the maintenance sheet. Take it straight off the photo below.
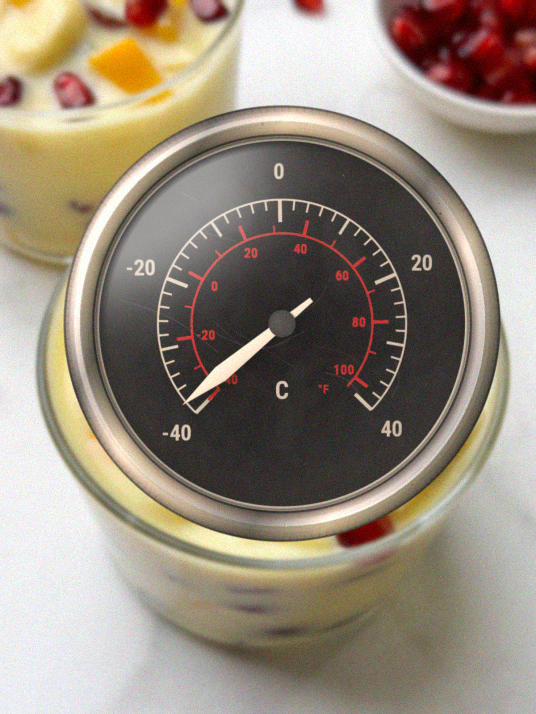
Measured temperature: -38 °C
